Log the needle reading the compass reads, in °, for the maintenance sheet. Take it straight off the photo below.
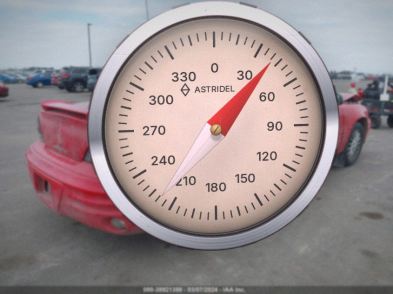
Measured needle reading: 40 °
